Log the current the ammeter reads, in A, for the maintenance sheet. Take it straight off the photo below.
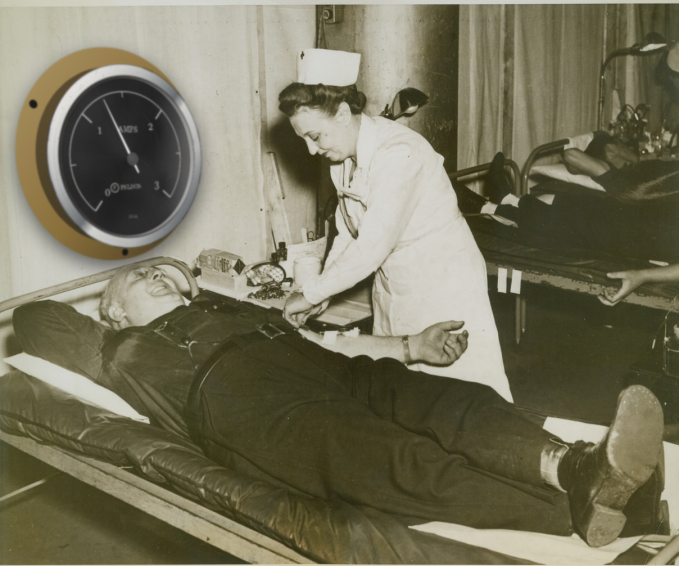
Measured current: 1.25 A
